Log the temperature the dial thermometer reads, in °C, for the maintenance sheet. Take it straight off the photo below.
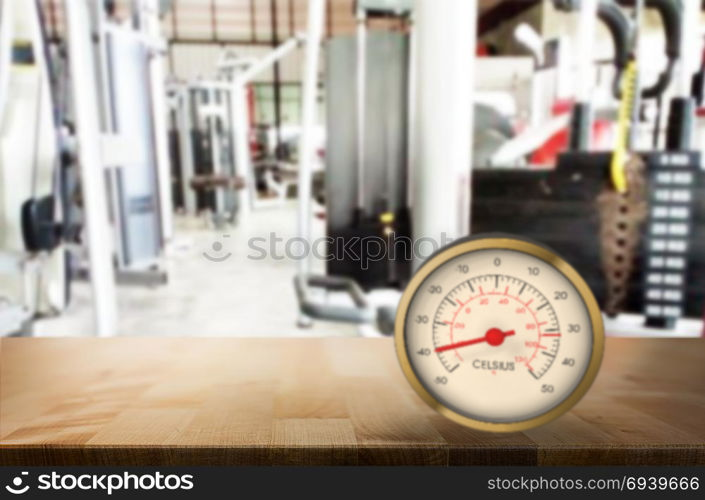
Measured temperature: -40 °C
